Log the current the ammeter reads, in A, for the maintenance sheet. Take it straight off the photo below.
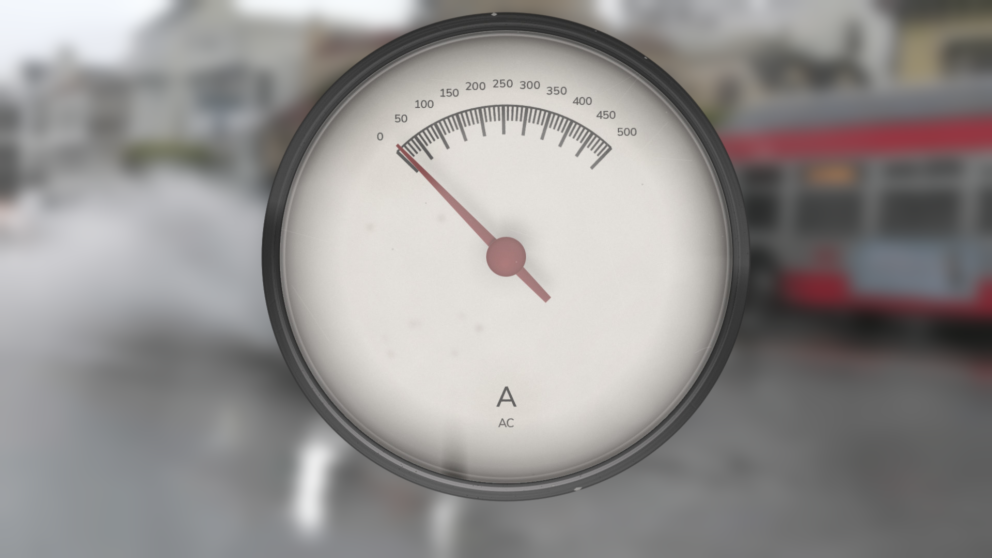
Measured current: 10 A
